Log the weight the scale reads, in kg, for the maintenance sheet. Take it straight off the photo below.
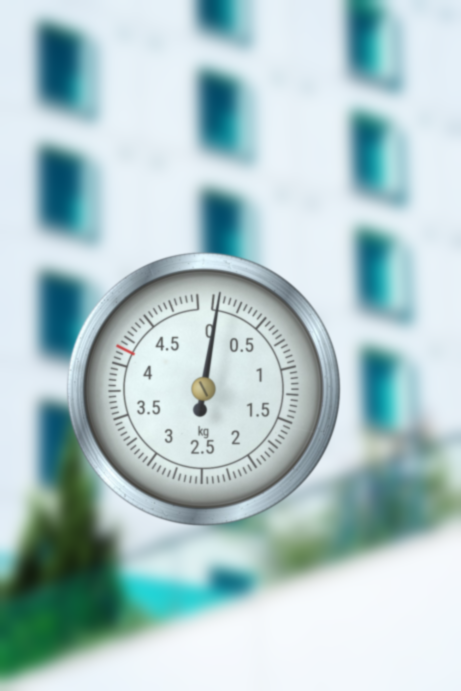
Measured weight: 0.05 kg
